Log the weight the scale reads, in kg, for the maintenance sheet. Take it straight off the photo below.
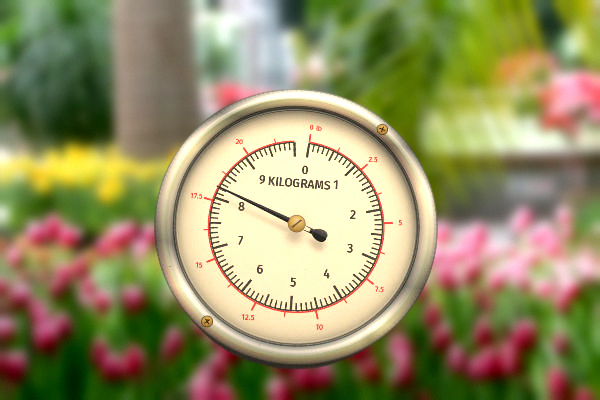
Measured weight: 8.2 kg
